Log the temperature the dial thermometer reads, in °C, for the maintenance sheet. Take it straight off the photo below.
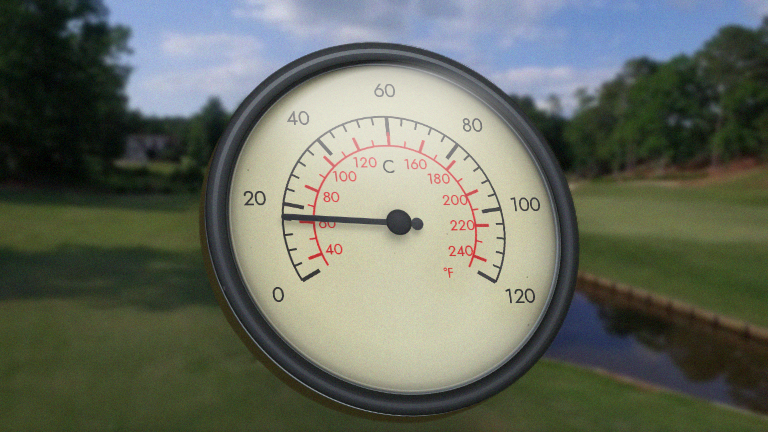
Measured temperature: 16 °C
